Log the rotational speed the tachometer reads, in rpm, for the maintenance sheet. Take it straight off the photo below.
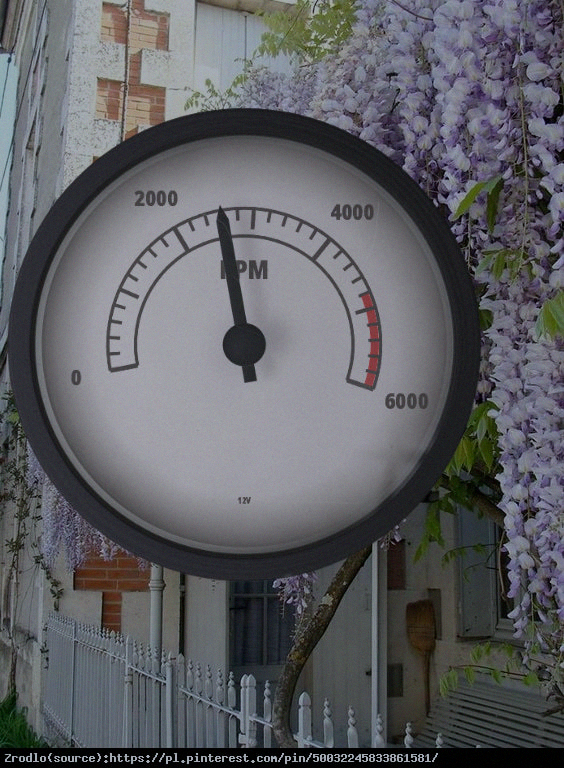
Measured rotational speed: 2600 rpm
